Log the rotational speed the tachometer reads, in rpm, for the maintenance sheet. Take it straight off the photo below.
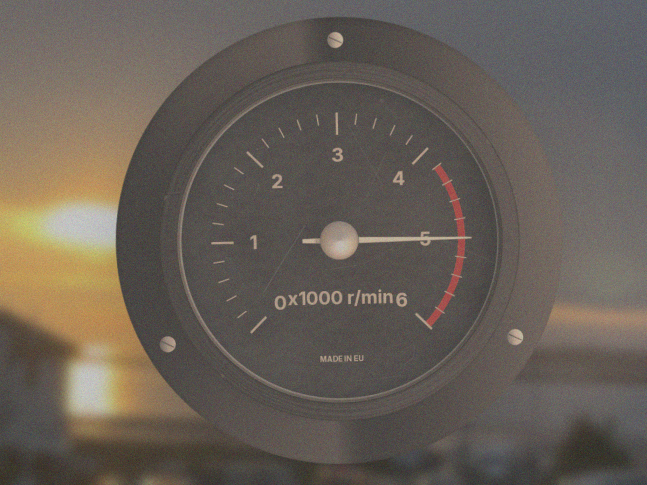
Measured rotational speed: 5000 rpm
